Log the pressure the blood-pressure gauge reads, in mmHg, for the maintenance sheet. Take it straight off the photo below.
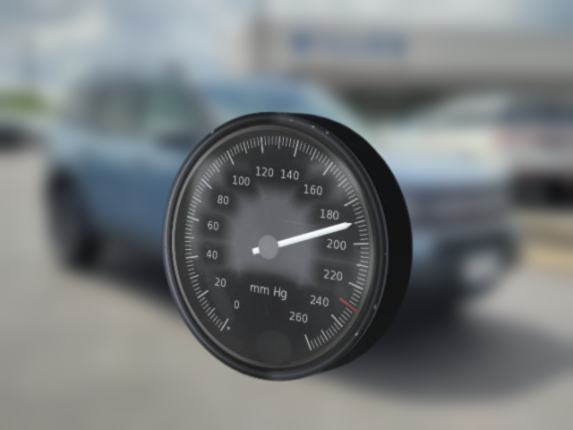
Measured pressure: 190 mmHg
